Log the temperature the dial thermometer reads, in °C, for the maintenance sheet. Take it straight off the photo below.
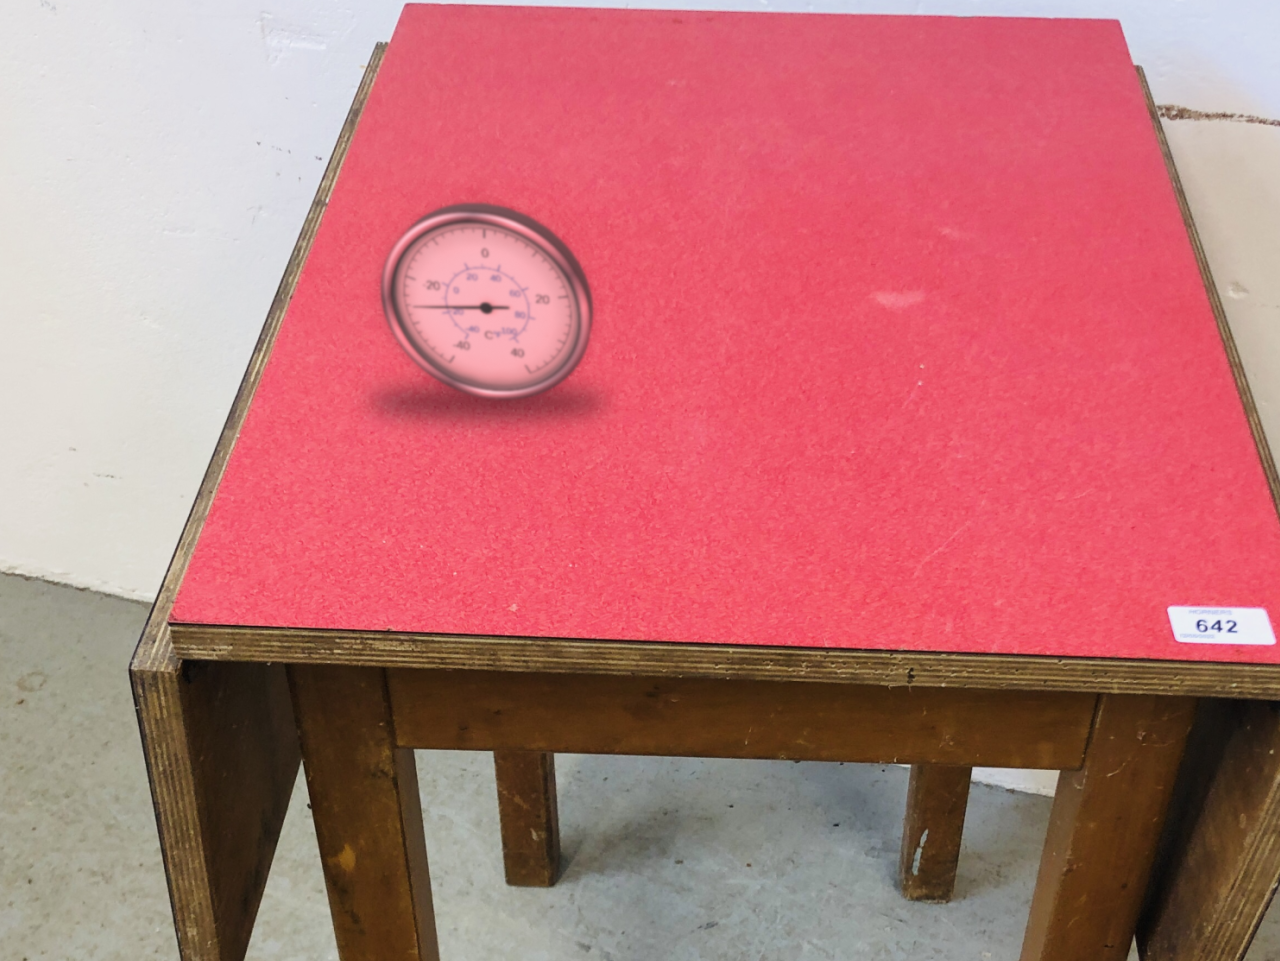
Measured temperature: -26 °C
